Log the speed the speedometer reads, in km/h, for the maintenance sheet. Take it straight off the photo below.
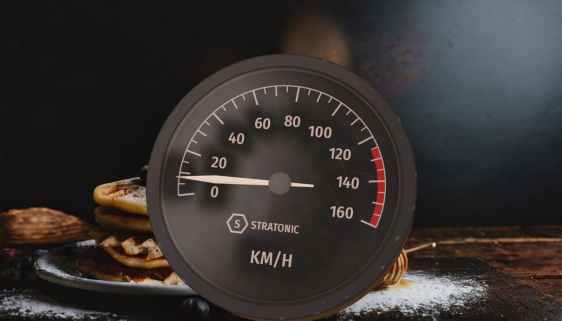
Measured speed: 7.5 km/h
